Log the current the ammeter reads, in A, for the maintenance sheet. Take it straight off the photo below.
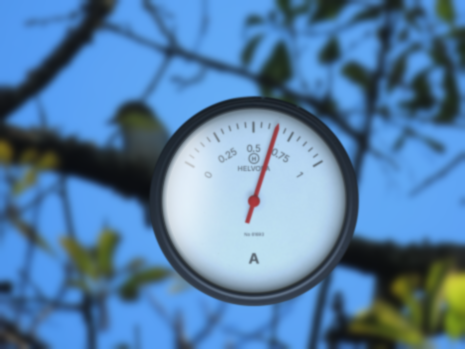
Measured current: 0.65 A
